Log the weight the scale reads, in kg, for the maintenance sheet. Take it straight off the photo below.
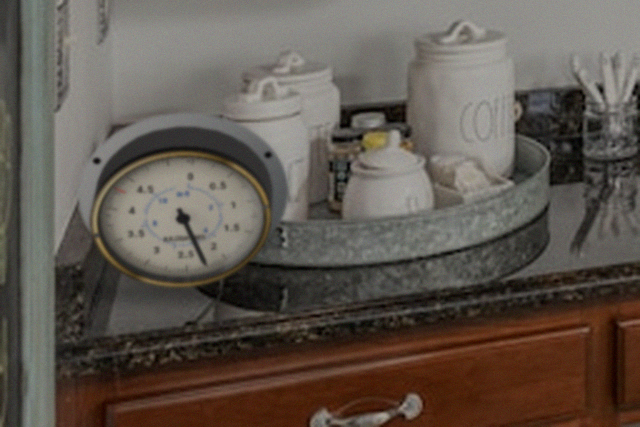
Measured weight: 2.25 kg
